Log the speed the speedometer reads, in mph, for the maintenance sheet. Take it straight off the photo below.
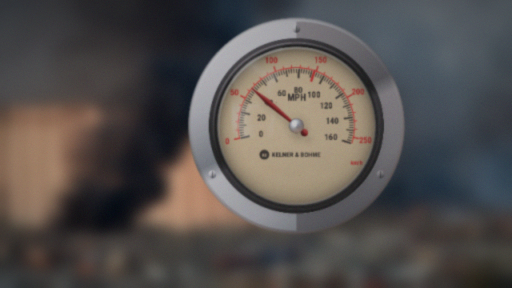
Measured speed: 40 mph
